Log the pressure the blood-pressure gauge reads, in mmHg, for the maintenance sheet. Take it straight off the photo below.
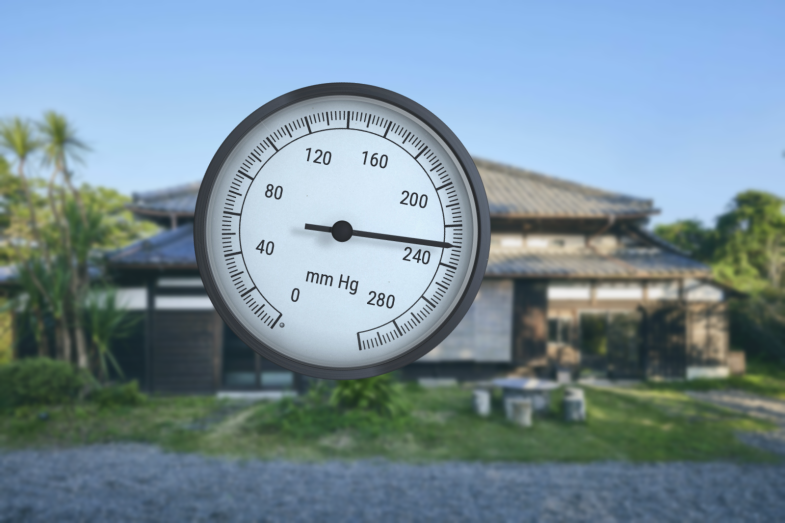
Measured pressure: 230 mmHg
